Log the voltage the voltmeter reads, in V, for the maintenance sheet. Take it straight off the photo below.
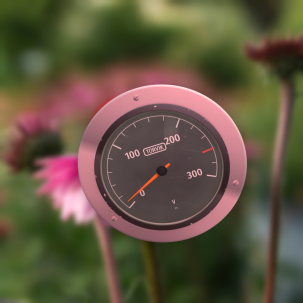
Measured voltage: 10 V
